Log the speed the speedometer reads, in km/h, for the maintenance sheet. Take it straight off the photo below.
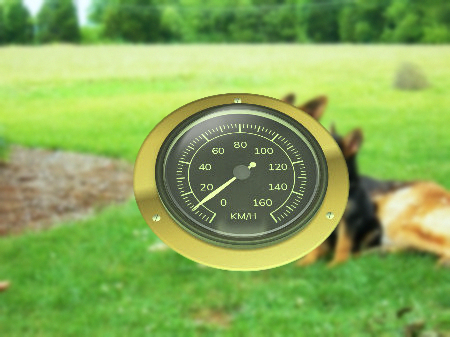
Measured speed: 10 km/h
